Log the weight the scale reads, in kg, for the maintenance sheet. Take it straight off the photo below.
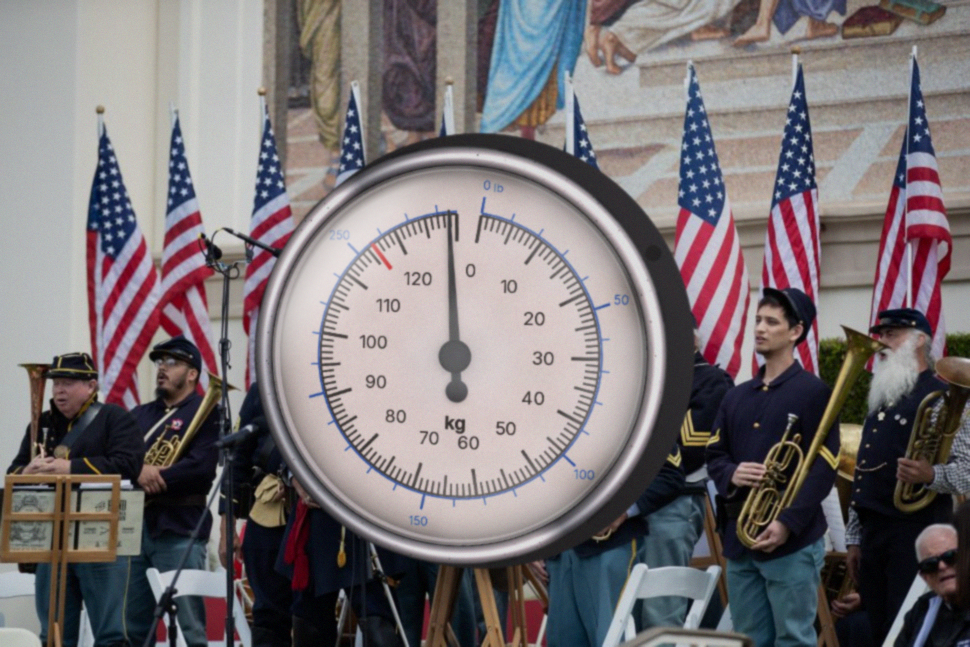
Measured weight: 129 kg
